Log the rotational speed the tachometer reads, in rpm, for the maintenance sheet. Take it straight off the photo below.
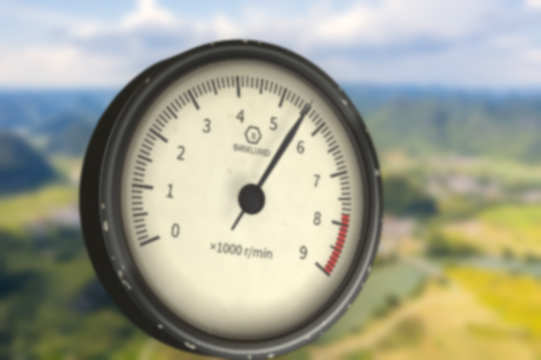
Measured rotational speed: 5500 rpm
